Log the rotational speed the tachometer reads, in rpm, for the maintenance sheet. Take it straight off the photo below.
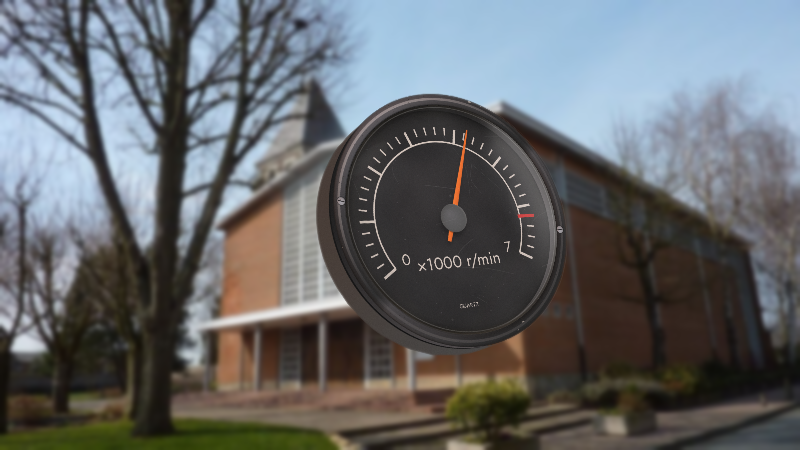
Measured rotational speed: 4200 rpm
